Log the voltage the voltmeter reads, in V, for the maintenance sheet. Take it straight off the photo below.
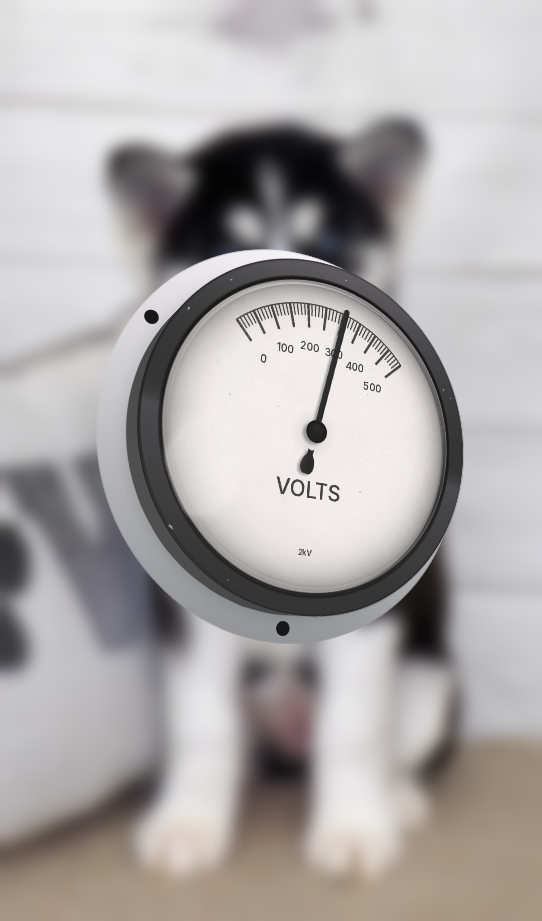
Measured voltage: 300 V
